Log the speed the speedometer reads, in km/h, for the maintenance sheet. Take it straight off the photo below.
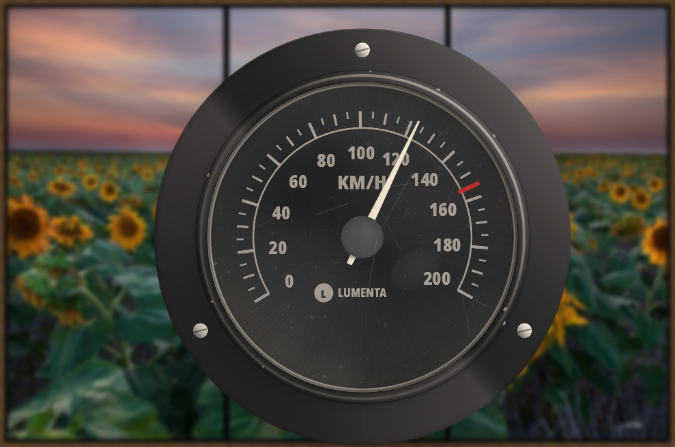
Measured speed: 122.5 km/h
